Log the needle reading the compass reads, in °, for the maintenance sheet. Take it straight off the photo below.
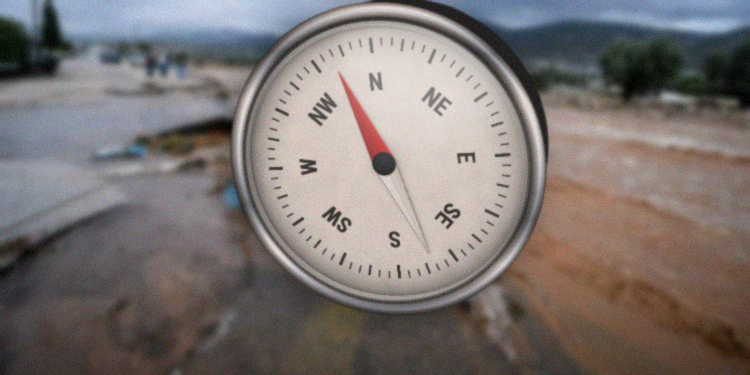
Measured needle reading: 340 °
